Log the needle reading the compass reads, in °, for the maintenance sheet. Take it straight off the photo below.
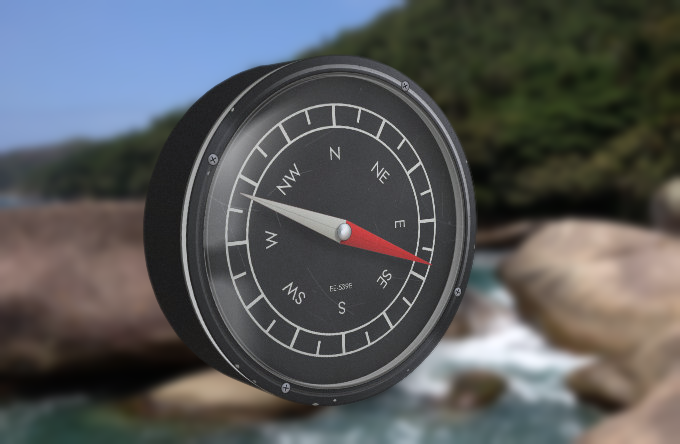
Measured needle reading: 112.5 °
